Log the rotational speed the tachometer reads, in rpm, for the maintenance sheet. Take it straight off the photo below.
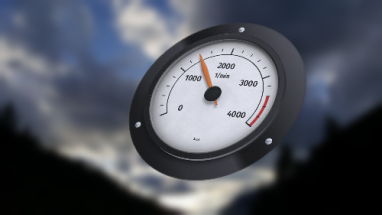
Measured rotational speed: 1400 rpm
